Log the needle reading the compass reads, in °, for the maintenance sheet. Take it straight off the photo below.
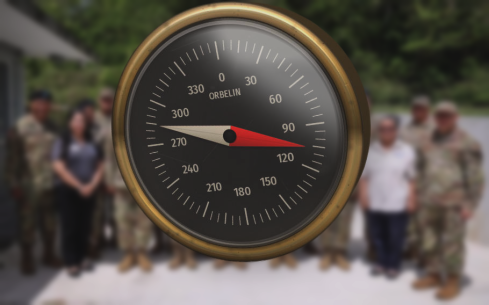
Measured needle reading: 105 °
